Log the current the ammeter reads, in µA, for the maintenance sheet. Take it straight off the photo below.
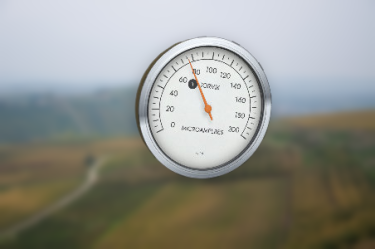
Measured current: 75 µA
